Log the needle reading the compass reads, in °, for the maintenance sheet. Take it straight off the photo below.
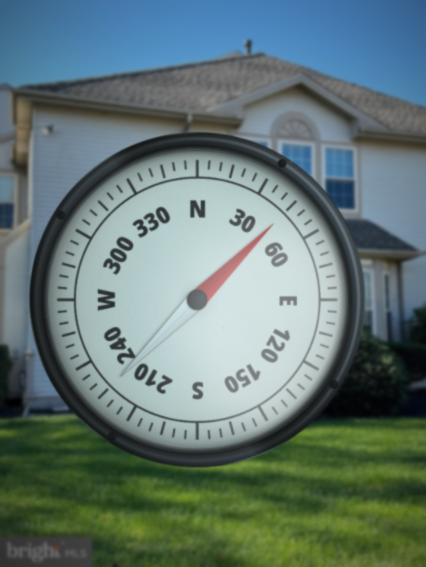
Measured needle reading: 45 °
